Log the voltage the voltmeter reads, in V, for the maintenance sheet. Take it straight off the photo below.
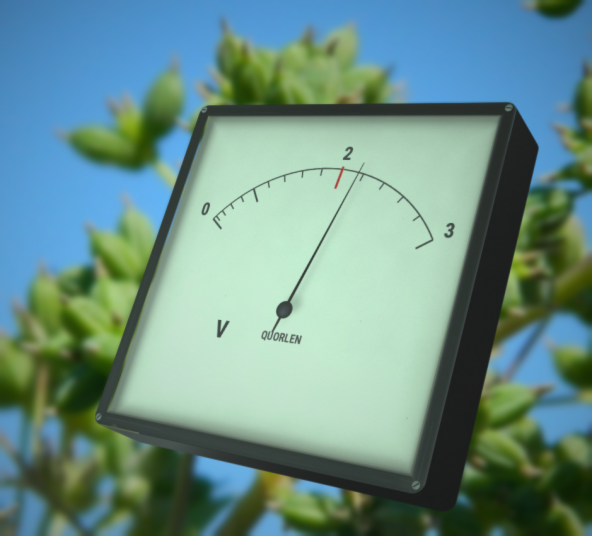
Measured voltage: 2.2 V
